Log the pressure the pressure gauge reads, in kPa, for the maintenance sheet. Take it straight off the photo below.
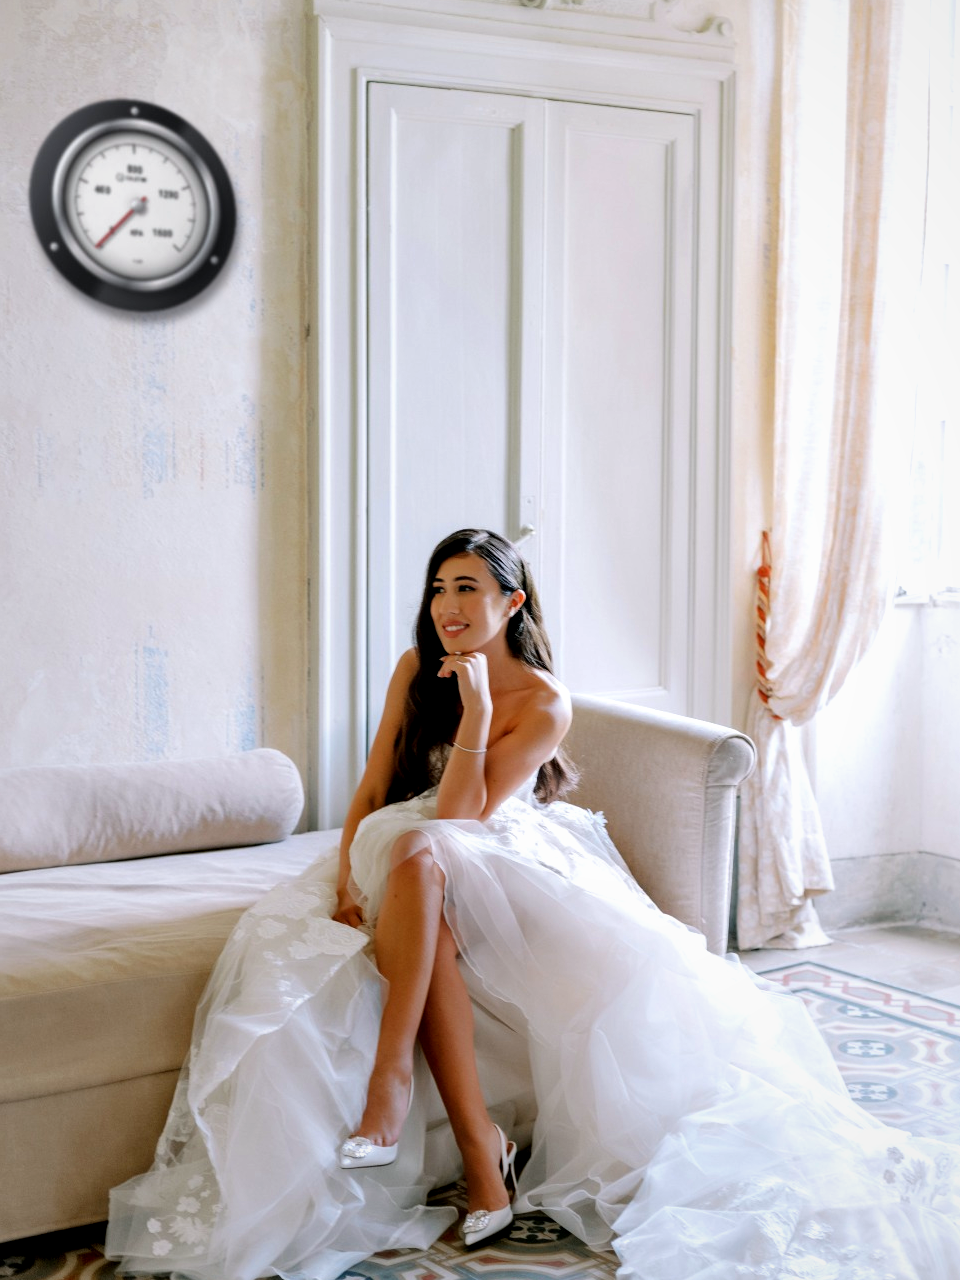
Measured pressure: 0 kPa
